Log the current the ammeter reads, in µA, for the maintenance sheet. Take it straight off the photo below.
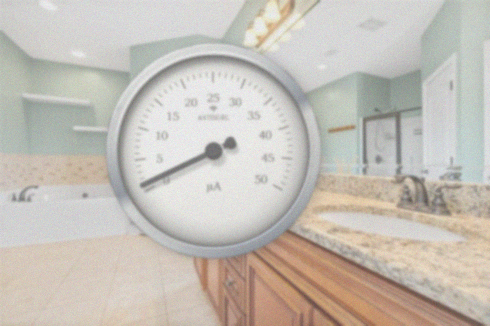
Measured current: 1 µA
